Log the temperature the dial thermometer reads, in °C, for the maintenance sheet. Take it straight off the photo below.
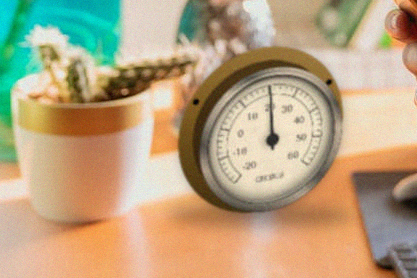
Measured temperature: 20 °C
